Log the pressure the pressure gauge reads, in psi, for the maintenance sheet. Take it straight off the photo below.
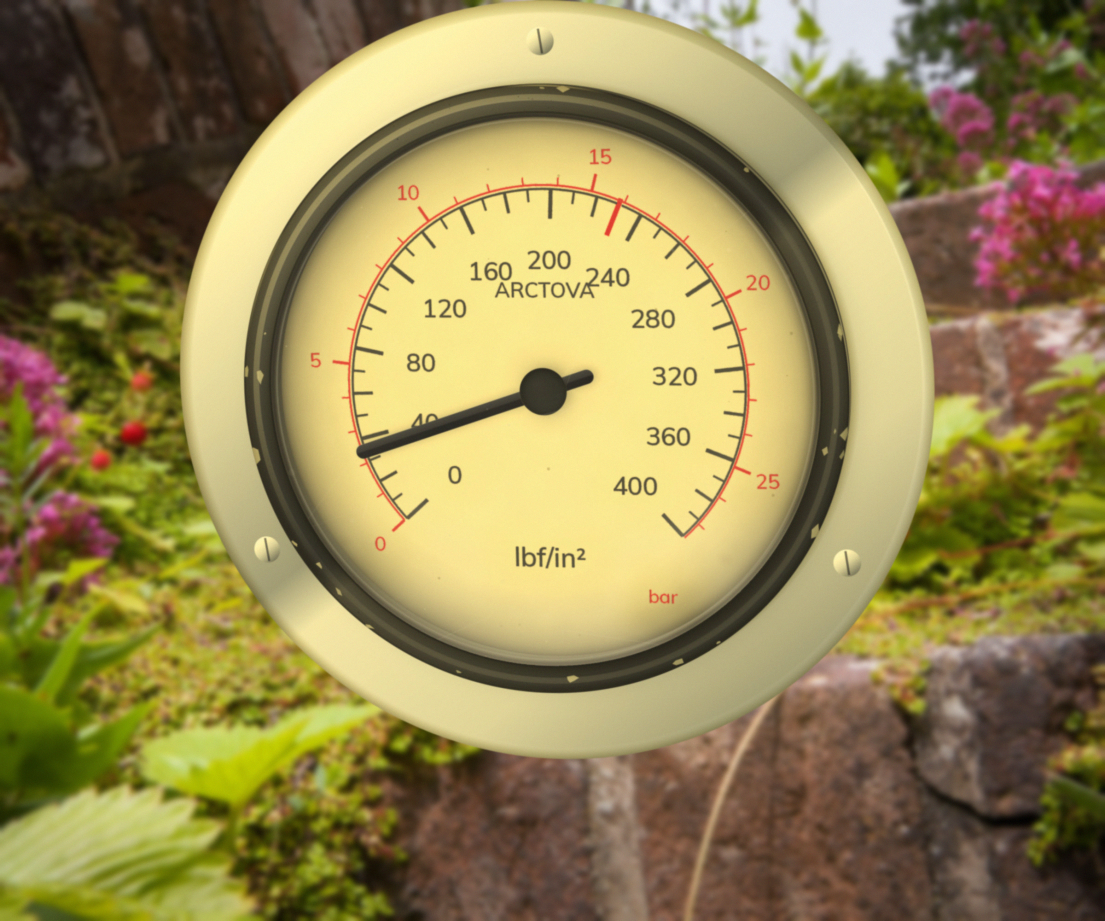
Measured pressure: 35 psi
